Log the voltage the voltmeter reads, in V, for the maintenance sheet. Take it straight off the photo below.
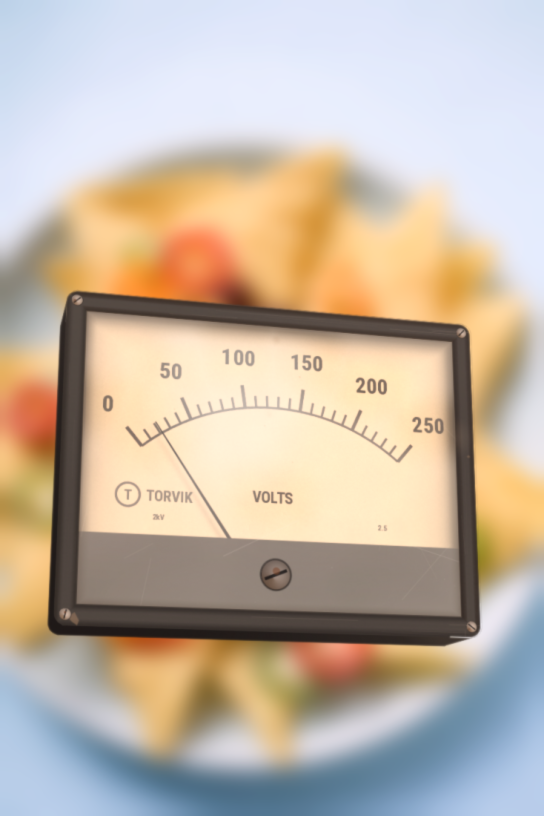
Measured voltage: 20 V
